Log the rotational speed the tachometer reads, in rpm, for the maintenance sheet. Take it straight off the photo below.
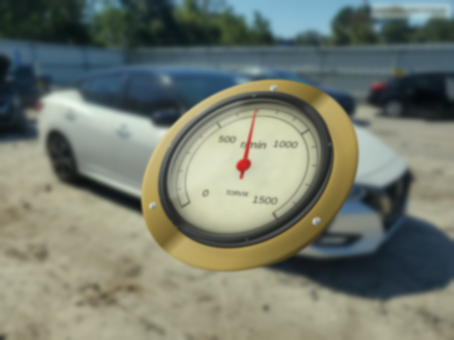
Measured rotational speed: 700 rpm
